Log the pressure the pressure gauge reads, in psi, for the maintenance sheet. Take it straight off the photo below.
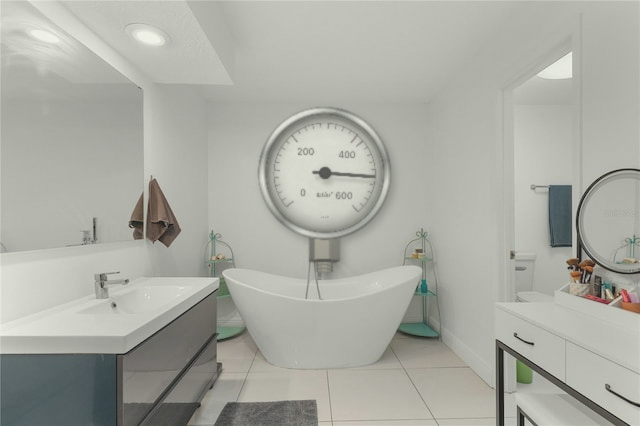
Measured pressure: 500 psi
